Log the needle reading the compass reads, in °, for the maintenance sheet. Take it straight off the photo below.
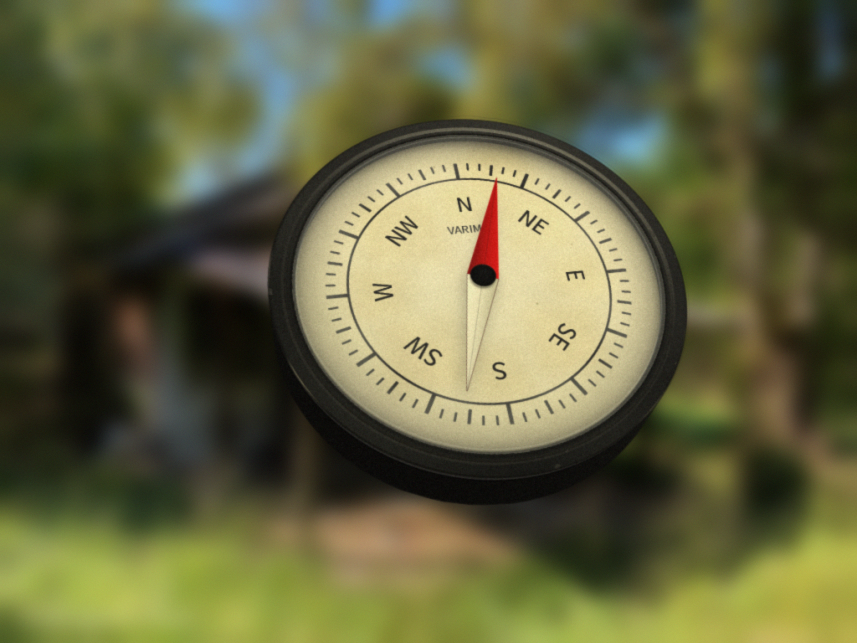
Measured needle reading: 17.5 °
